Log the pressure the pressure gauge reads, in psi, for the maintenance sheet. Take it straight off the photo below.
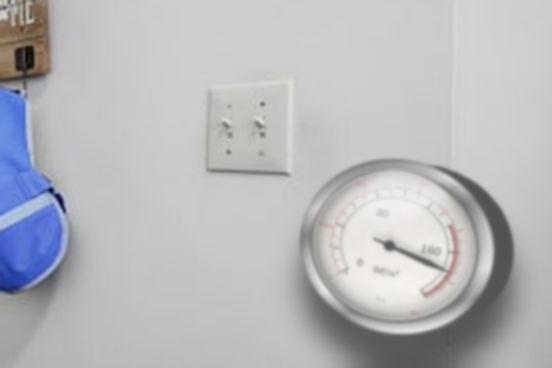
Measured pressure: 175 psi
